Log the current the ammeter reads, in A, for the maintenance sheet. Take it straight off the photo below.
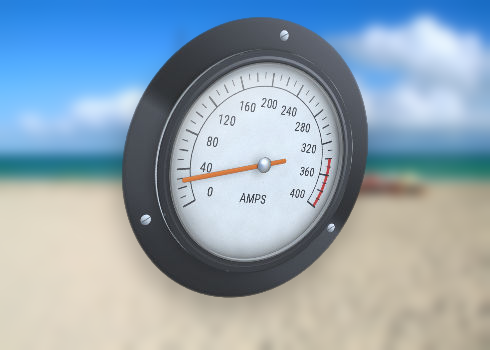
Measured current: 30 A
